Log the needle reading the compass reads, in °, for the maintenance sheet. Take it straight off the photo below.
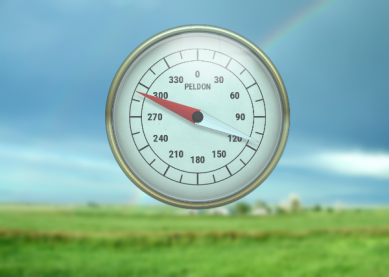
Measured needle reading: 292.5 °
